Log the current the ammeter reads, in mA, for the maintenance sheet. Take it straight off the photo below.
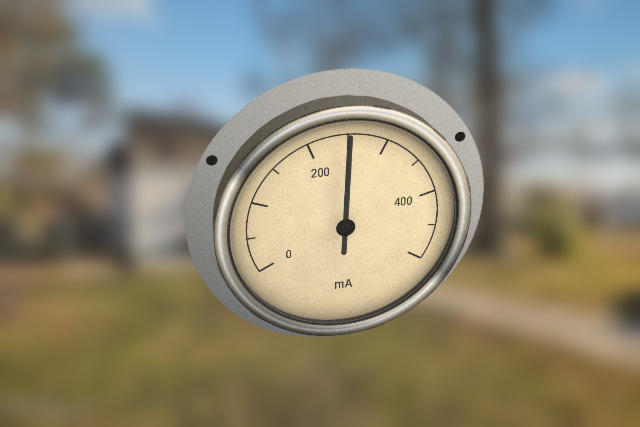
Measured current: 250 mA
